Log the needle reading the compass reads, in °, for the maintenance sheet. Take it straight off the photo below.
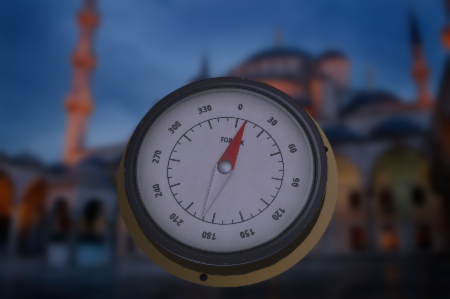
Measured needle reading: 10 °
